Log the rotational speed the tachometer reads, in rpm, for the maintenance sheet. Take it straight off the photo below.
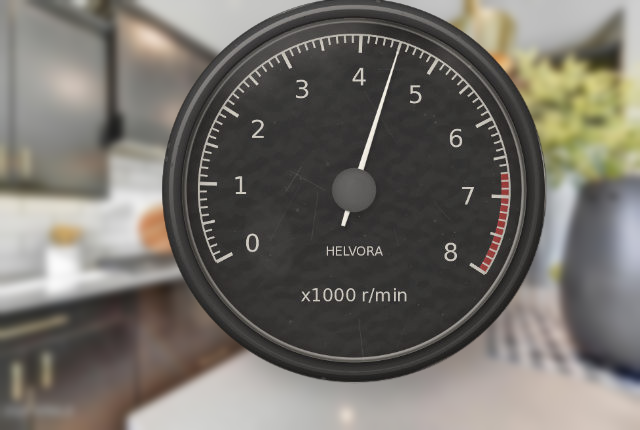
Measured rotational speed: 4500 rpm
